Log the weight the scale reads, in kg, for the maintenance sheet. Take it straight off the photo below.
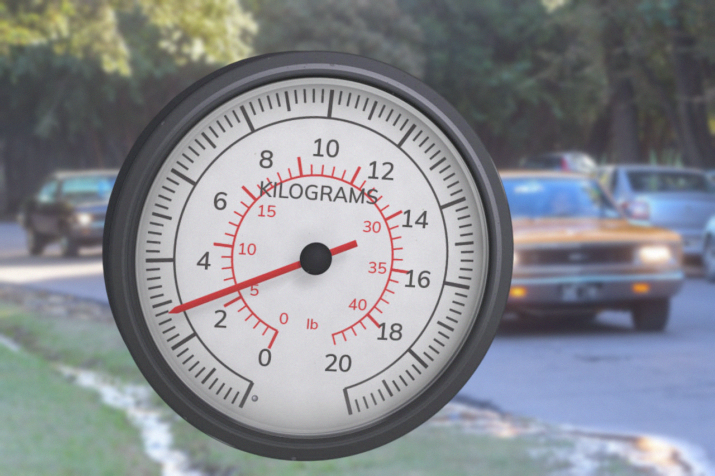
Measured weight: 2.8 kg
